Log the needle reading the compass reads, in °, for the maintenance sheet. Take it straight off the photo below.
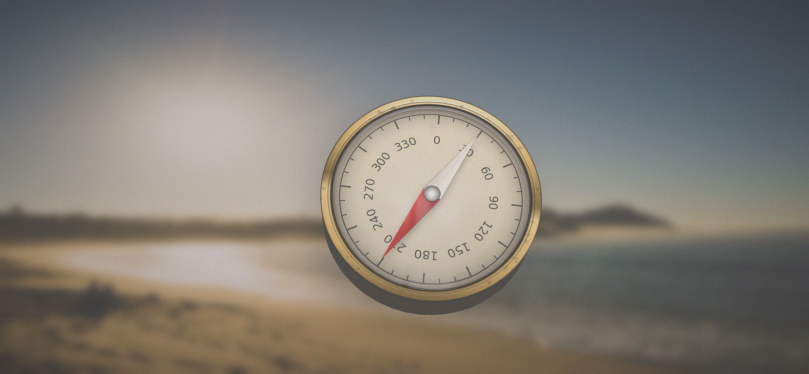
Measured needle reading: 210 °
